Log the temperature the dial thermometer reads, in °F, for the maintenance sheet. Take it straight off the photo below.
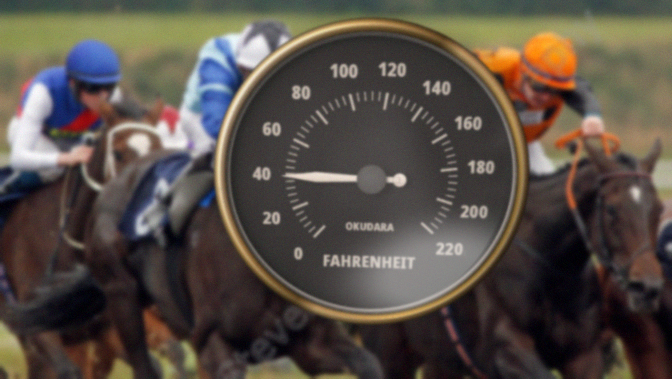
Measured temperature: 40 °F
